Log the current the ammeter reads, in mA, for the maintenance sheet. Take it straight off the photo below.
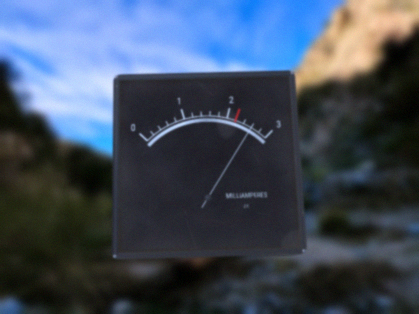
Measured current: 2.6 mA
